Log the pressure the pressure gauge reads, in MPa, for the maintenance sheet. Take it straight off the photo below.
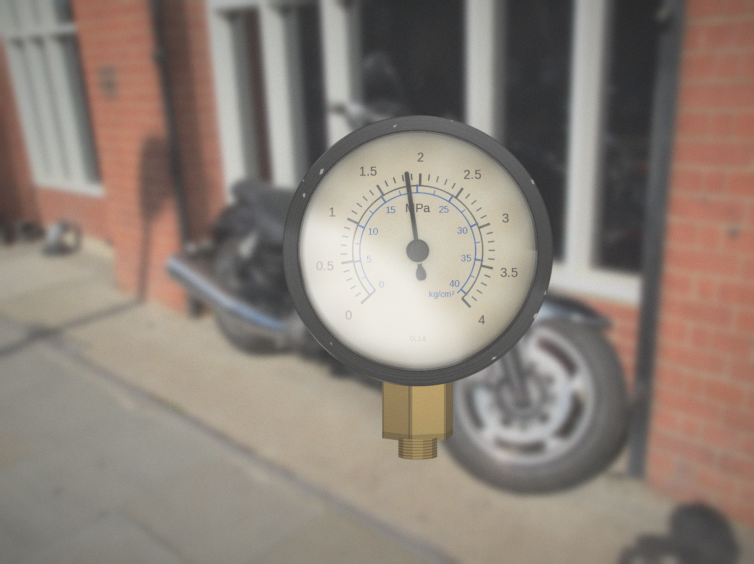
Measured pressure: 1.85 MPa
